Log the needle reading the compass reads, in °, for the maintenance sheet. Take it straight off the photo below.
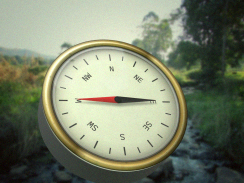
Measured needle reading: 270 °
